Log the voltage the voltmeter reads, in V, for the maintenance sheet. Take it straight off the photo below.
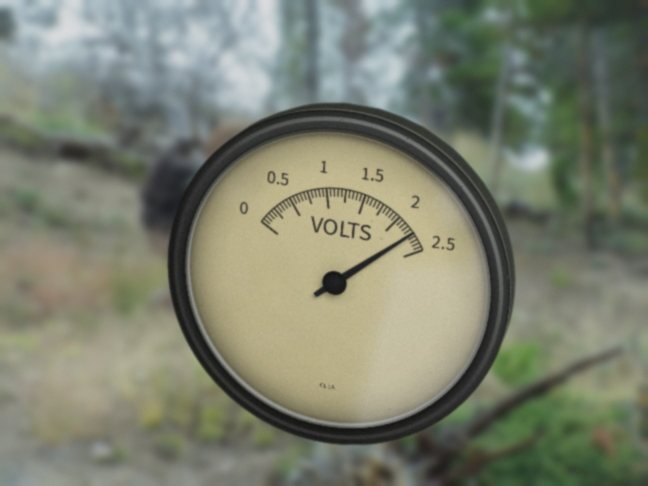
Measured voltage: 2.25 V
